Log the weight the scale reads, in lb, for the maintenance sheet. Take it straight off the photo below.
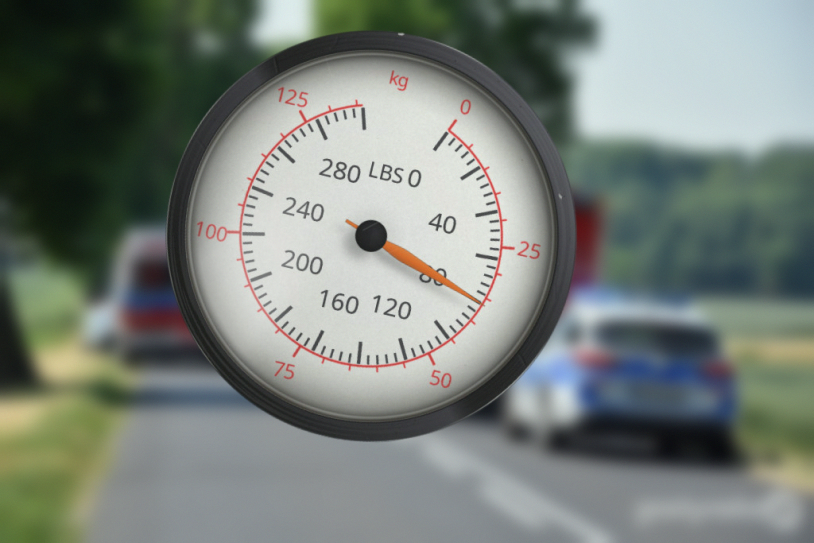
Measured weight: 80 lb
